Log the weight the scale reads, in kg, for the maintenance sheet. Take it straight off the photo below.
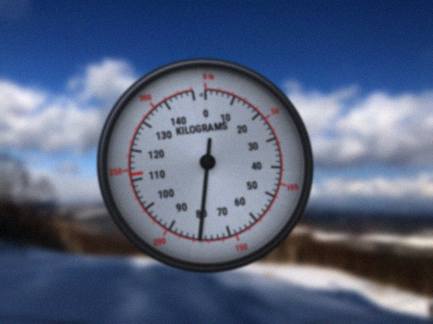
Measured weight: 80 kg
